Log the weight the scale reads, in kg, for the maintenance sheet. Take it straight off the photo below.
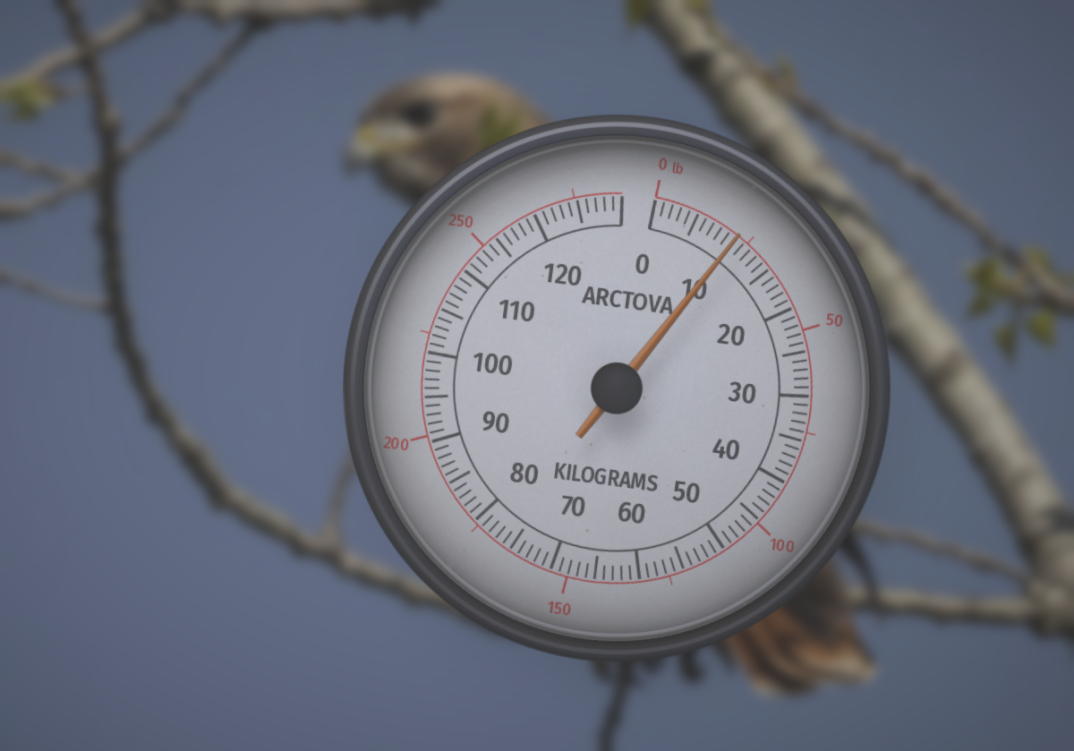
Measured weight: 10 kg
